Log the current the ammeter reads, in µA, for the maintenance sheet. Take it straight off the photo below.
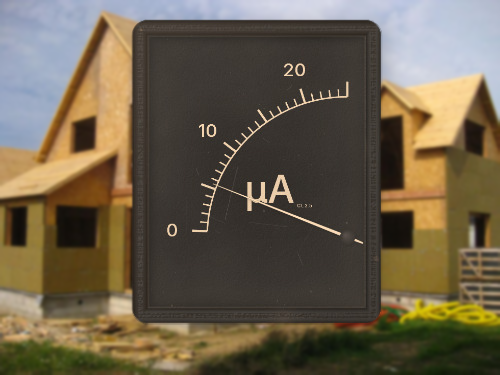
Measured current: 5.5 µA
